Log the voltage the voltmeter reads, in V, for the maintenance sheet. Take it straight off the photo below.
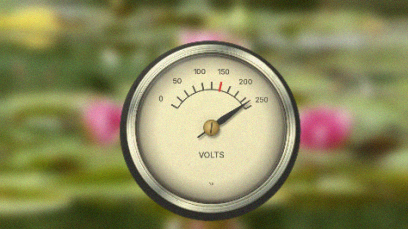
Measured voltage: 237.5 V
